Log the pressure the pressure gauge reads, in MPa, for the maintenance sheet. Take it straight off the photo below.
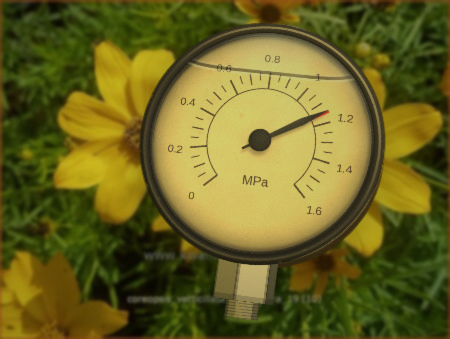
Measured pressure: 1.15 MPa
